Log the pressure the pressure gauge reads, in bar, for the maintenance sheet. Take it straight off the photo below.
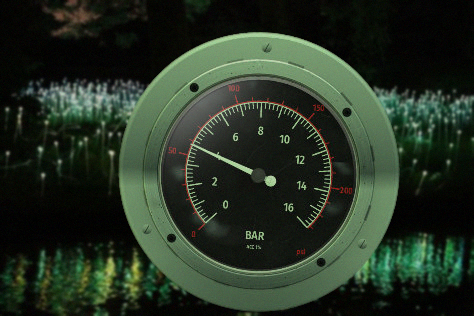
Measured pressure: 4 bar
